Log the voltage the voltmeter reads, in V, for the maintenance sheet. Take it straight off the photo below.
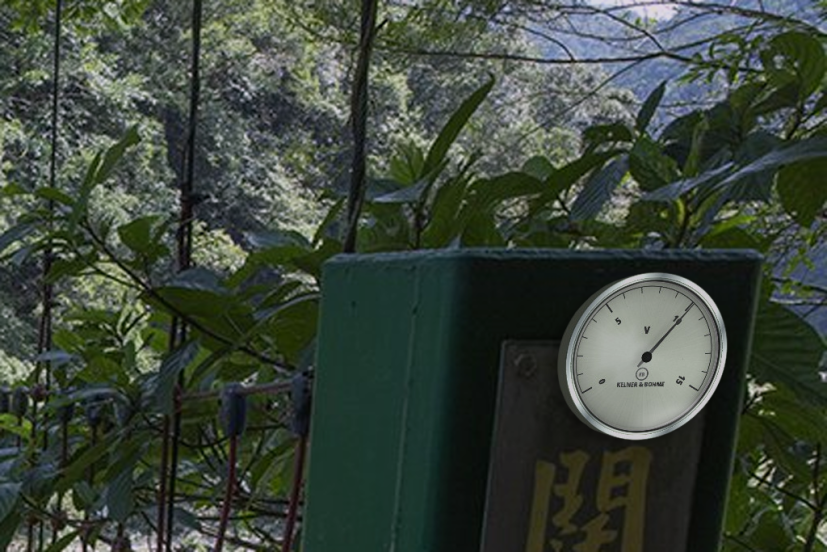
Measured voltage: 10 V
